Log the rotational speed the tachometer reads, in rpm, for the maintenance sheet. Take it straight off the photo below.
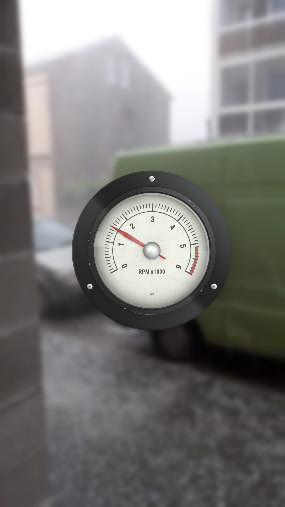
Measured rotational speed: 1500 rpm
